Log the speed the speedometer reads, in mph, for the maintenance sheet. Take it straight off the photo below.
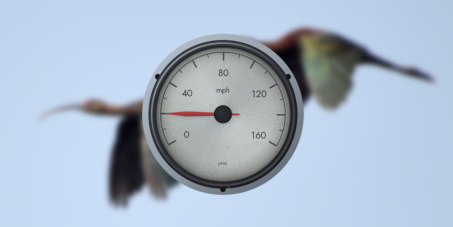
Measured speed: 20 mph
